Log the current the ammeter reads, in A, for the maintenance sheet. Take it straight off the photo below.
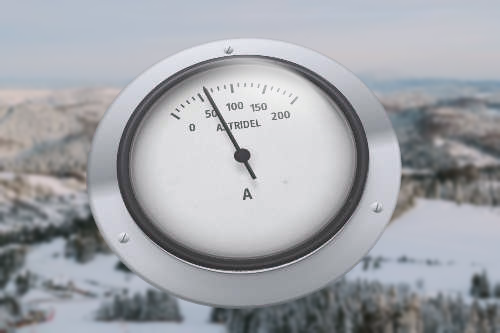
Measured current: 60 A
